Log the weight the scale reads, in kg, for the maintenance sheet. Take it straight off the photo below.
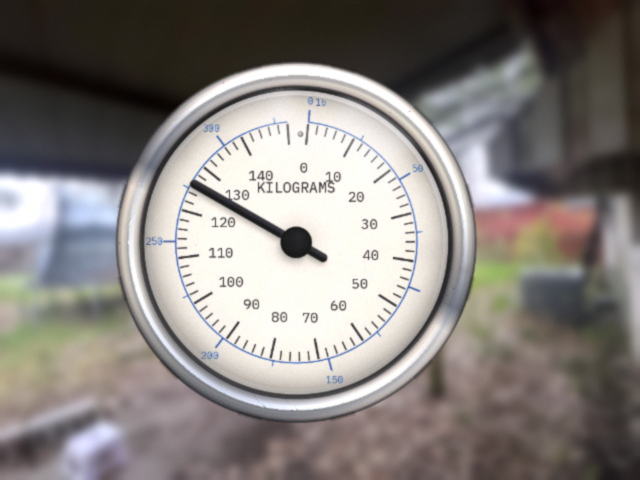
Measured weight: 126 kg
